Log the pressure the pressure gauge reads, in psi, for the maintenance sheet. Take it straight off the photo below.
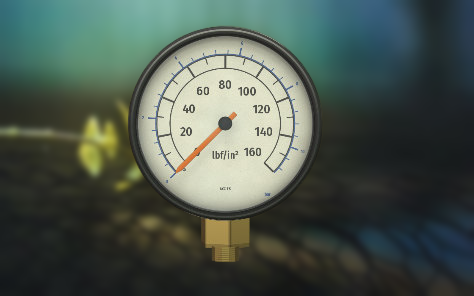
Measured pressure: 0 psi
